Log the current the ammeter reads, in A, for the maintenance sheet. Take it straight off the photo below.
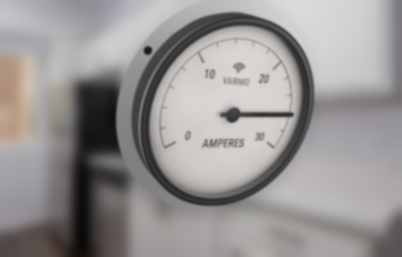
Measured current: 26 A
